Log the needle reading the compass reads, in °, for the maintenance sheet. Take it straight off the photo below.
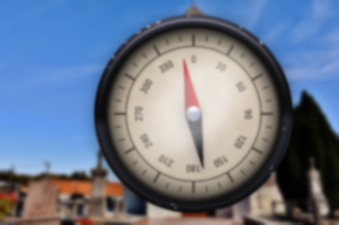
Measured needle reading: 350 °
